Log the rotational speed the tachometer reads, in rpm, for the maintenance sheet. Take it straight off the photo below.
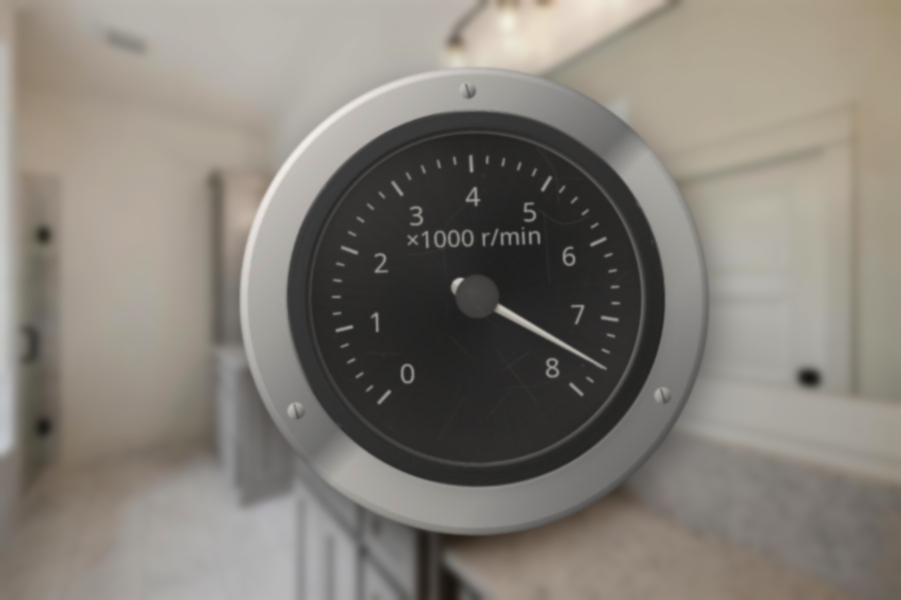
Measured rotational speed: 7600 rpm
